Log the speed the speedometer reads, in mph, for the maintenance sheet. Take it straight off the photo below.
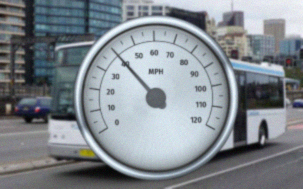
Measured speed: 40 mph
